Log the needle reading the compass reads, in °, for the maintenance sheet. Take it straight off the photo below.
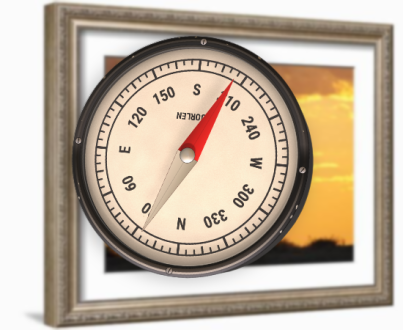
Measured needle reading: 205 °
